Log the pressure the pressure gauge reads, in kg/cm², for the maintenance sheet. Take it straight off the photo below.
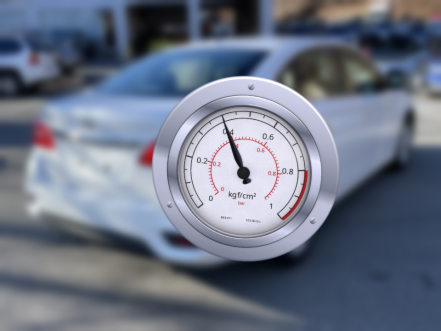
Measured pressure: 0.4 kg/cm²
